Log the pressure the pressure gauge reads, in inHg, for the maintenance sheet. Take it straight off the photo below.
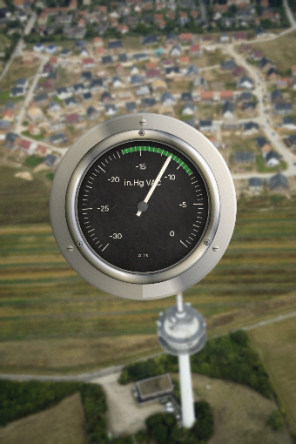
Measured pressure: -11.5 inHg
